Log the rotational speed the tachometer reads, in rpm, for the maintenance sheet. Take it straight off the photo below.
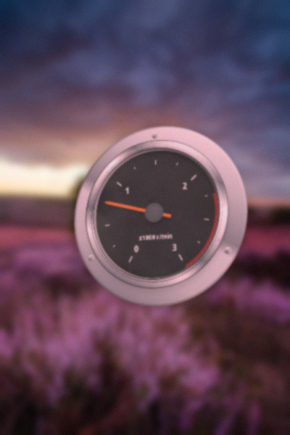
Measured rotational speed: 750 rpm
